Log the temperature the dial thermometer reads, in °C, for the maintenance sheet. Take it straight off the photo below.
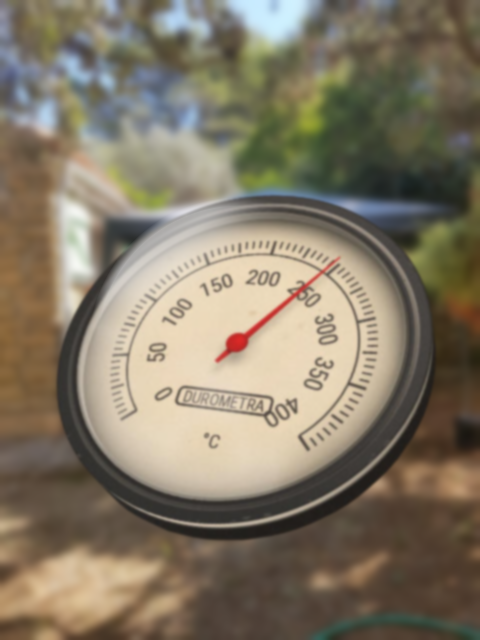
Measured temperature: 250 °C
